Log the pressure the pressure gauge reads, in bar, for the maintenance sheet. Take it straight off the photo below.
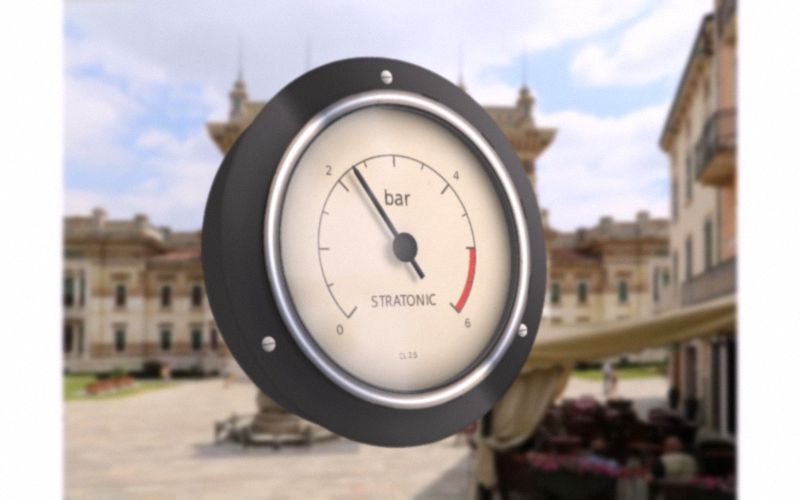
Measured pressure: 2.25 bar
